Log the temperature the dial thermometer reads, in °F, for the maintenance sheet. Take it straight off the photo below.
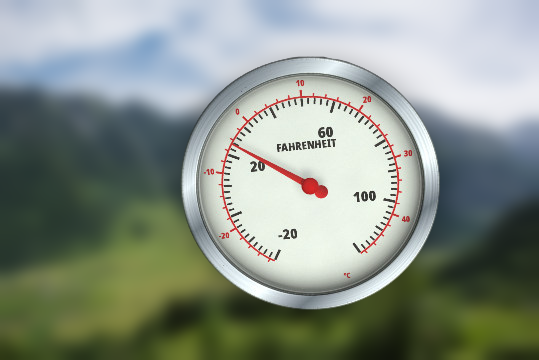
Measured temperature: 24 °F
